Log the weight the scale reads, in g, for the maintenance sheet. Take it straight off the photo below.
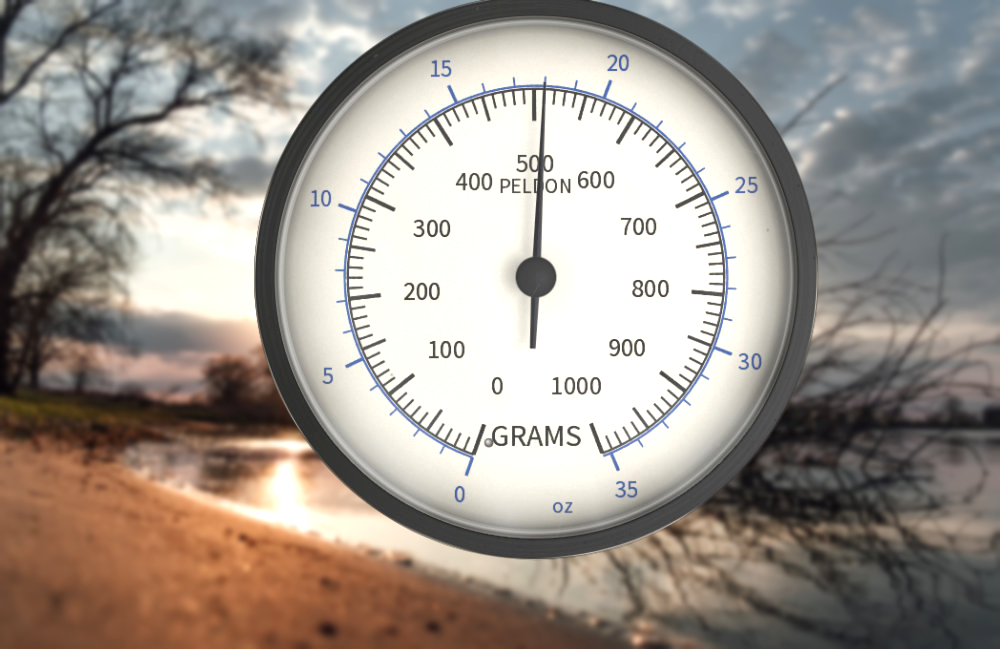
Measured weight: 510 g
